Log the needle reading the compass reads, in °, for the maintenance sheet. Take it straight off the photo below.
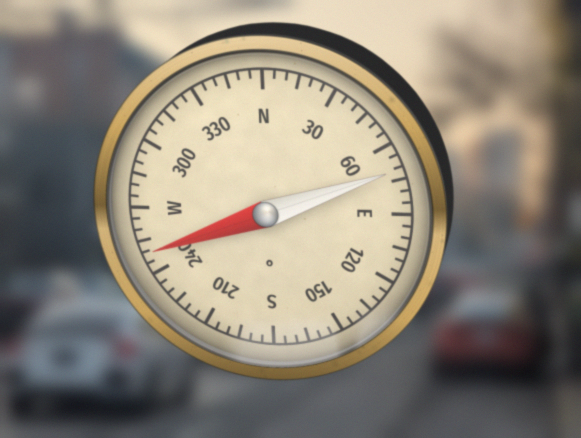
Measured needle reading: 250 °
